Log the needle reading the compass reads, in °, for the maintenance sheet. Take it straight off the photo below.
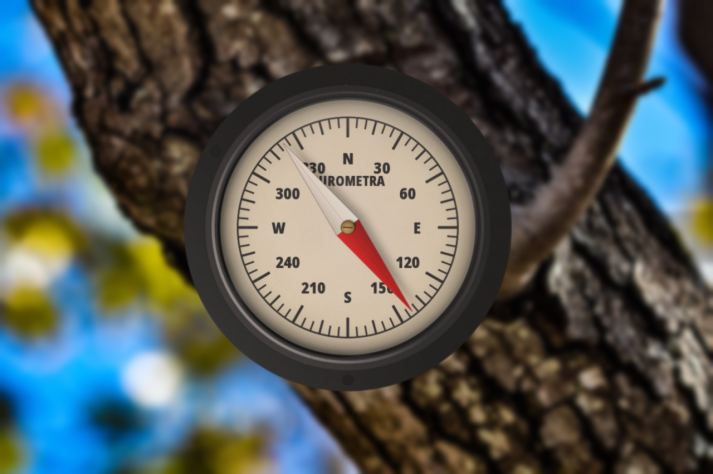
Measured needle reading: 142.5 °
